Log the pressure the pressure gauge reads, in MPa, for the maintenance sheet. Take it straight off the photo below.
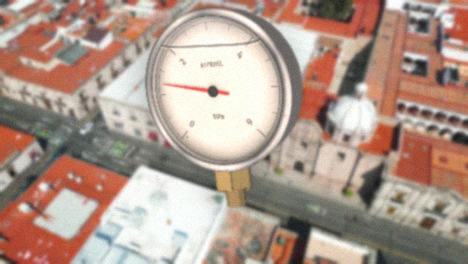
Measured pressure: 1.25 MPa
